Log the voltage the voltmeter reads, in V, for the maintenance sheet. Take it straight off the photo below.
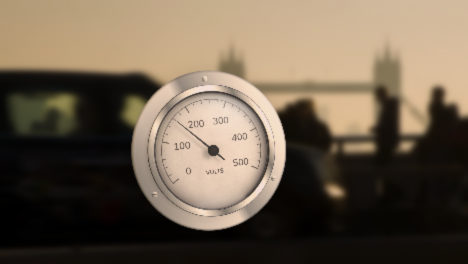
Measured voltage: 160 V
